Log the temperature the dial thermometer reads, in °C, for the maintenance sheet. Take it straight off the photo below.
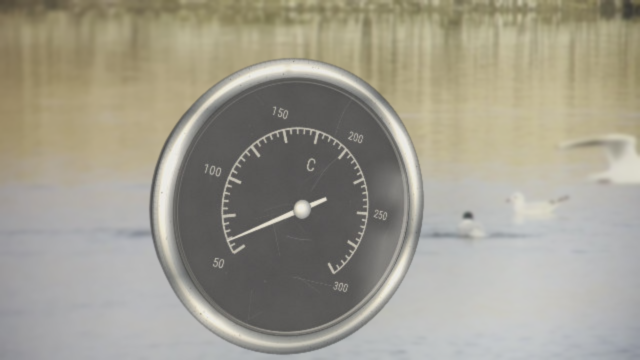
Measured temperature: 60 °C
